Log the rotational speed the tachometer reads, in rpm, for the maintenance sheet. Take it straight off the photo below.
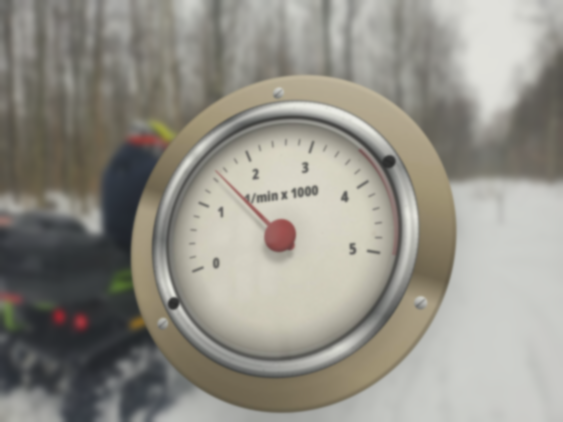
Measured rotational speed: 1500 rpm
